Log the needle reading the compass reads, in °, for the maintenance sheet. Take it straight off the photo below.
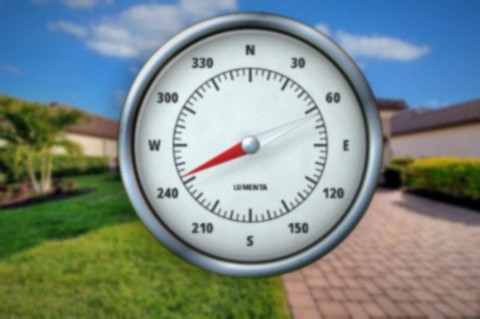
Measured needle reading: 245 °
